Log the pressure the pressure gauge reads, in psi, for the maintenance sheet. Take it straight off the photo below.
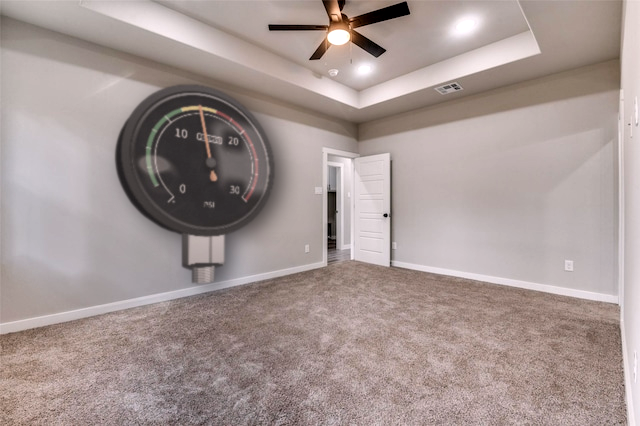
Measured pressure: 14 psi
